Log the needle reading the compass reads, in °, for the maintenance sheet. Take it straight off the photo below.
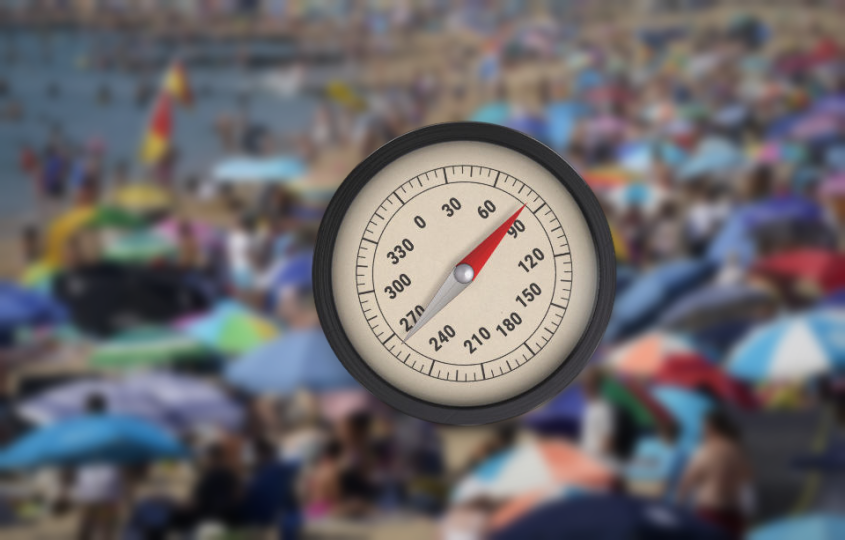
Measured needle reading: 82.5 °
